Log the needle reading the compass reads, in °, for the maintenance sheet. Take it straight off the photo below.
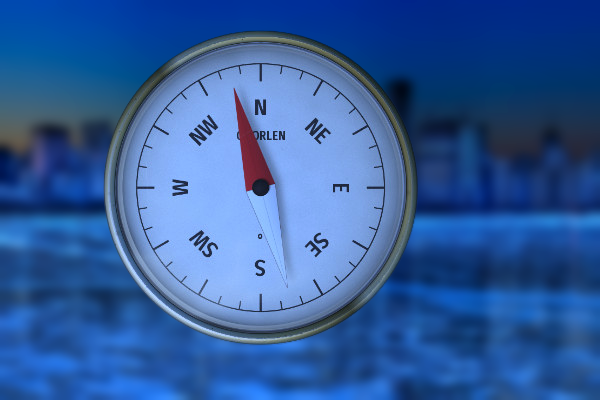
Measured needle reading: 345 °
